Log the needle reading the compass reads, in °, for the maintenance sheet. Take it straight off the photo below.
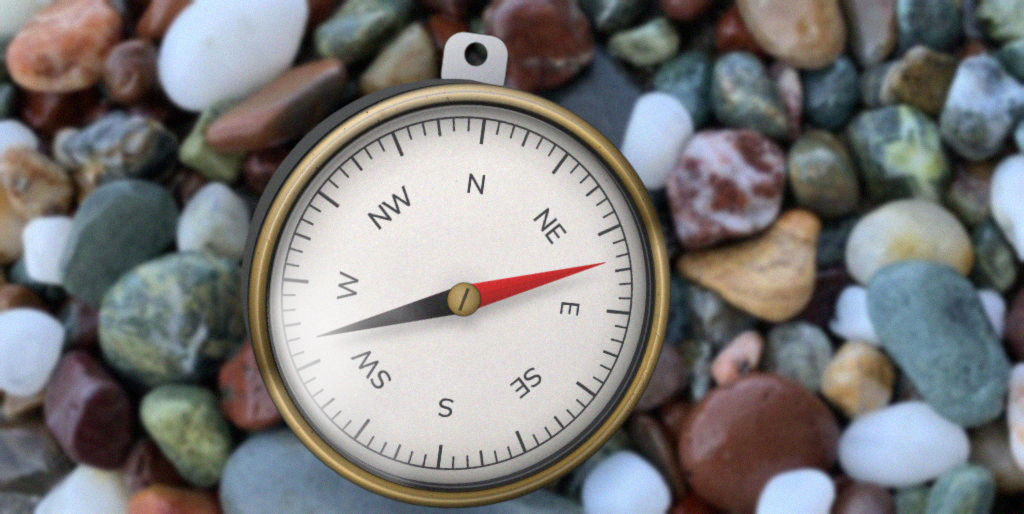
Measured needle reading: 70 °
